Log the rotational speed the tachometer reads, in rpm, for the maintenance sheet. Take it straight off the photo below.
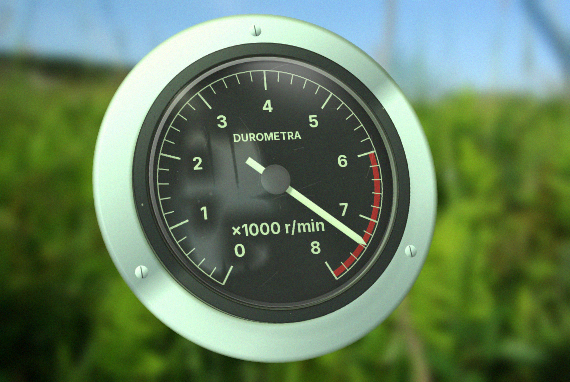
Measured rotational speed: 7400 rpm
